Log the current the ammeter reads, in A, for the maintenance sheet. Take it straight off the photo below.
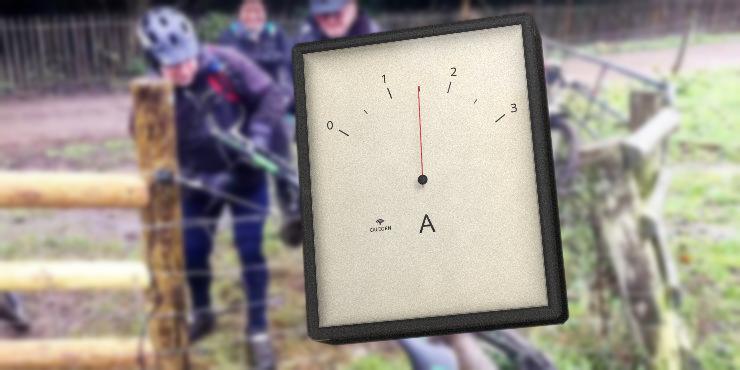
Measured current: 1.5 A
